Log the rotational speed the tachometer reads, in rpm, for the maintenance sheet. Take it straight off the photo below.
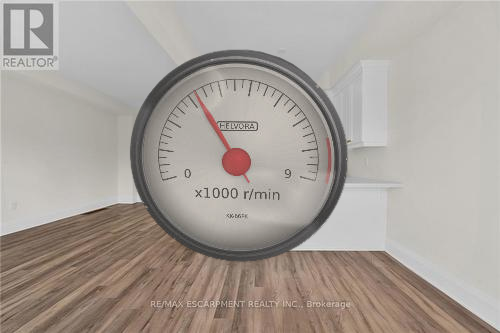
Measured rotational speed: 3250 rpm
